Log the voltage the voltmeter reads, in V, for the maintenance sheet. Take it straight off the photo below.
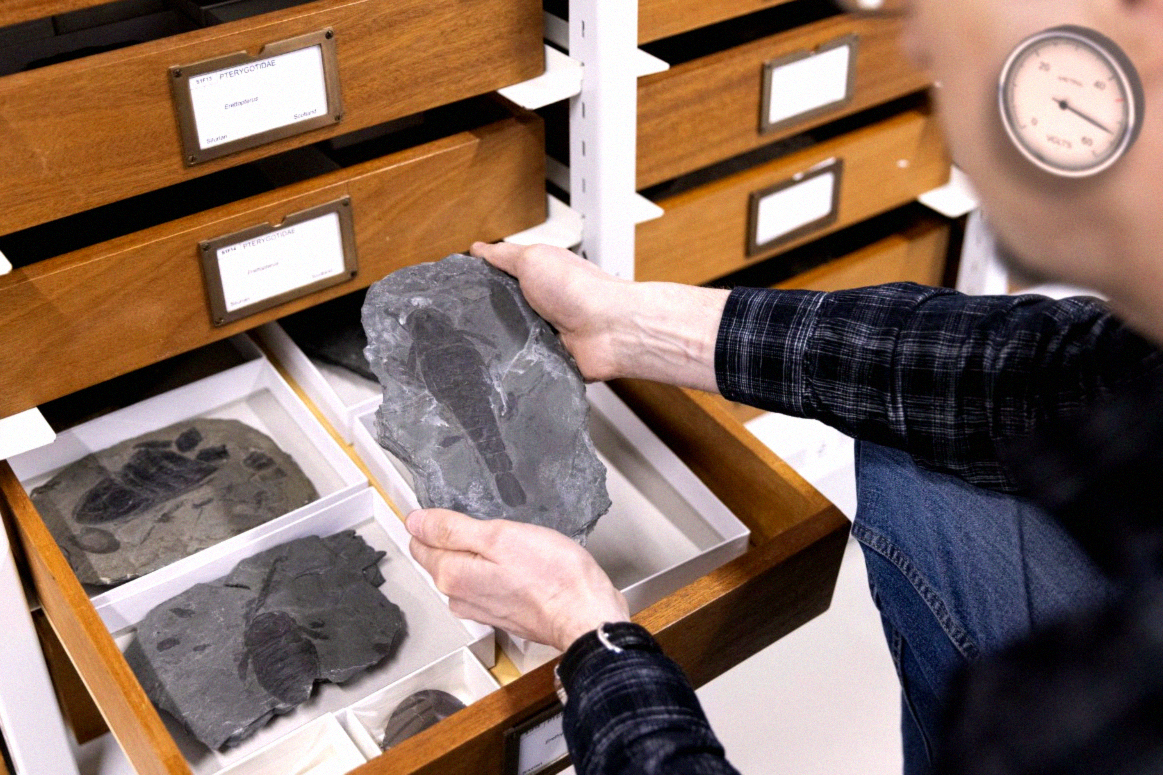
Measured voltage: 52.5 V
